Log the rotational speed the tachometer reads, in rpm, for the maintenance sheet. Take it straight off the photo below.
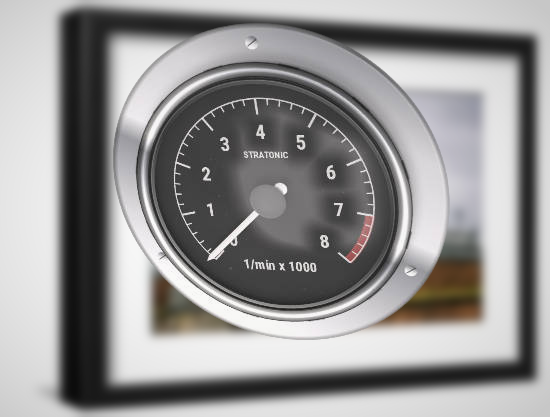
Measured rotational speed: 100 rpm
